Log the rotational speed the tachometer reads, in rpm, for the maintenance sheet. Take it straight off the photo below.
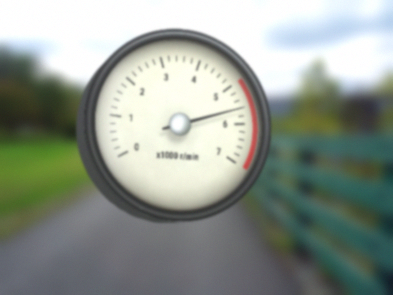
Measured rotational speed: 5600 rpm
